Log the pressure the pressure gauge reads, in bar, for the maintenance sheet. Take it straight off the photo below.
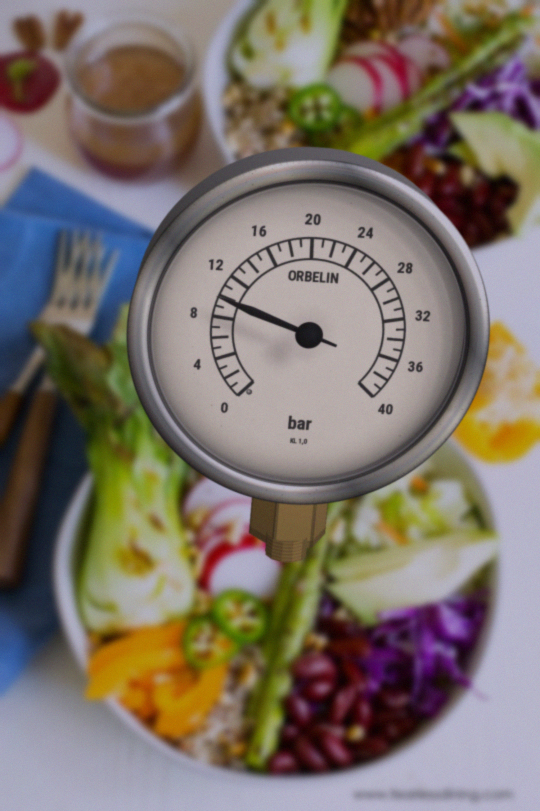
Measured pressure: 10 bar
